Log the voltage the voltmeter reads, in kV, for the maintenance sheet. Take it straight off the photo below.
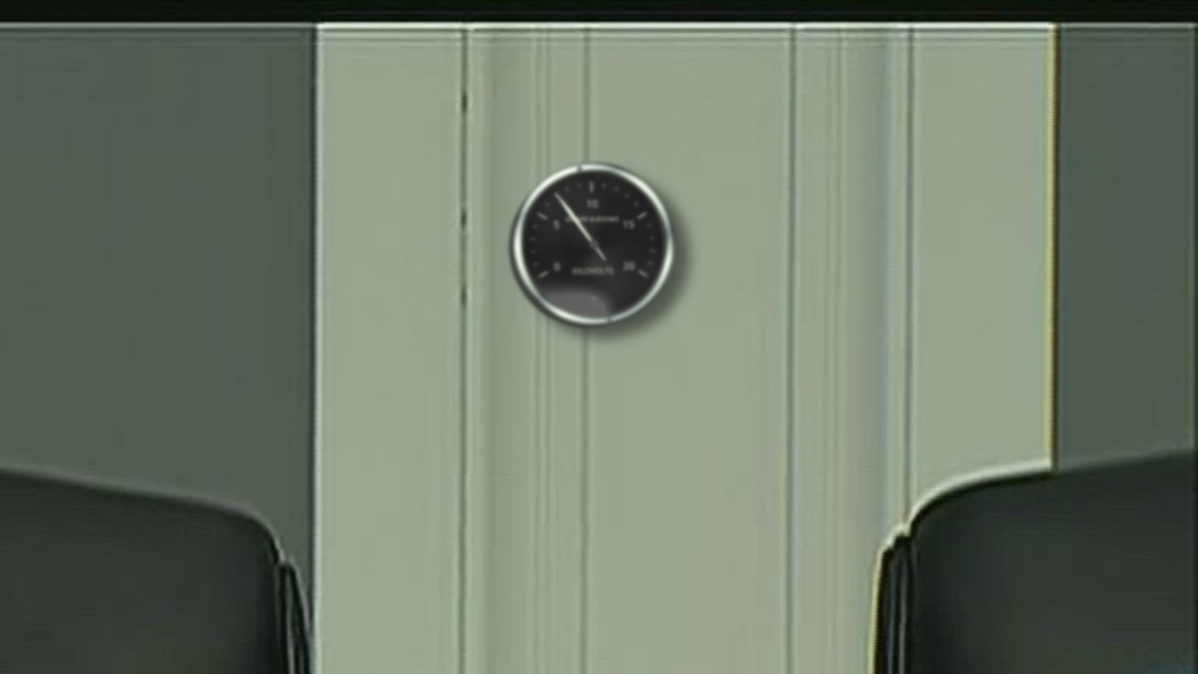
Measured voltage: 7 kV
